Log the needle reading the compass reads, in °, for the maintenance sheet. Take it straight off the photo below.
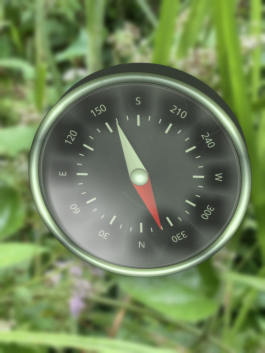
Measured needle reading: 340 °
